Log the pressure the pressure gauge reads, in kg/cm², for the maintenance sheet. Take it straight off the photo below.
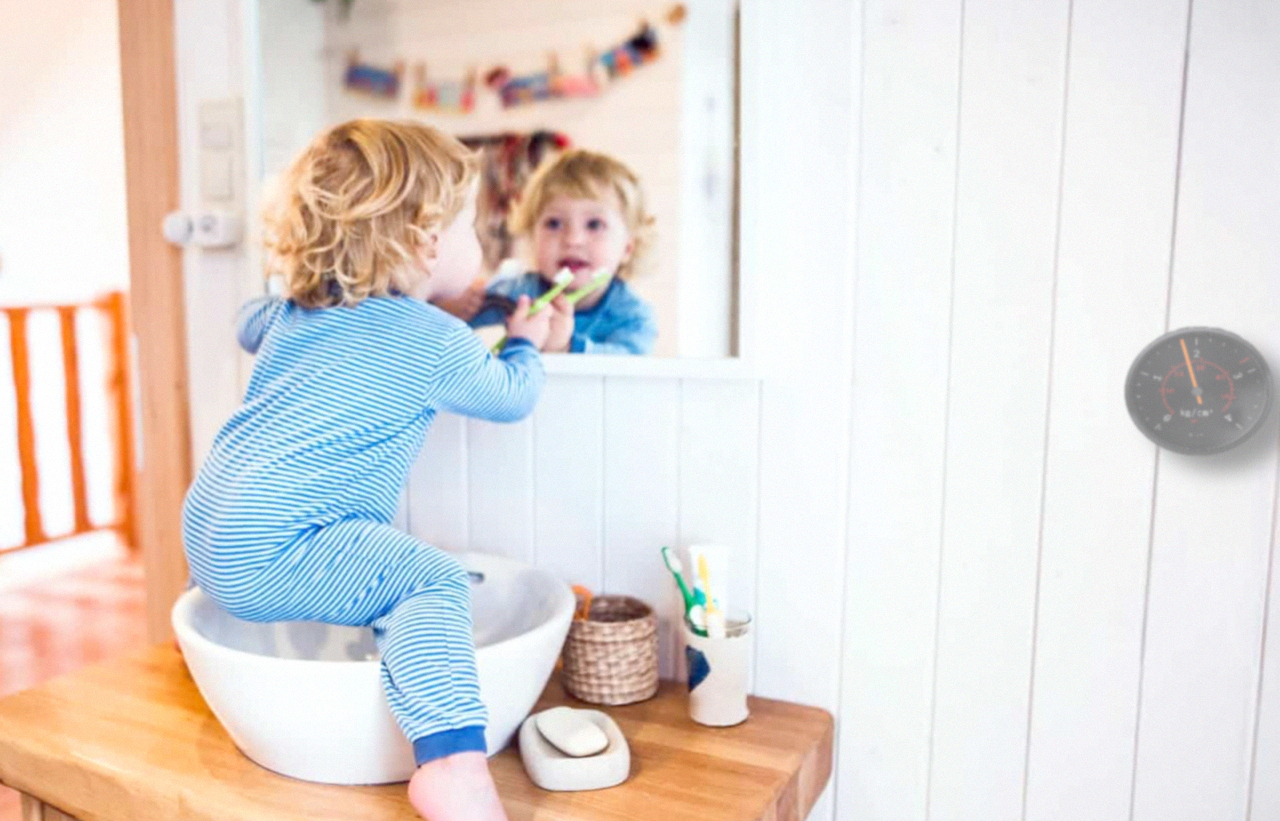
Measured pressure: 1.8 kg/cm²
